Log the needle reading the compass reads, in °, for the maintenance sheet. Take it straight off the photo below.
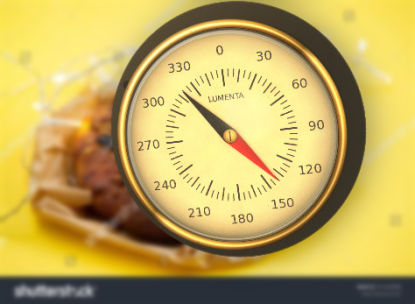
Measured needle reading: 140 °
